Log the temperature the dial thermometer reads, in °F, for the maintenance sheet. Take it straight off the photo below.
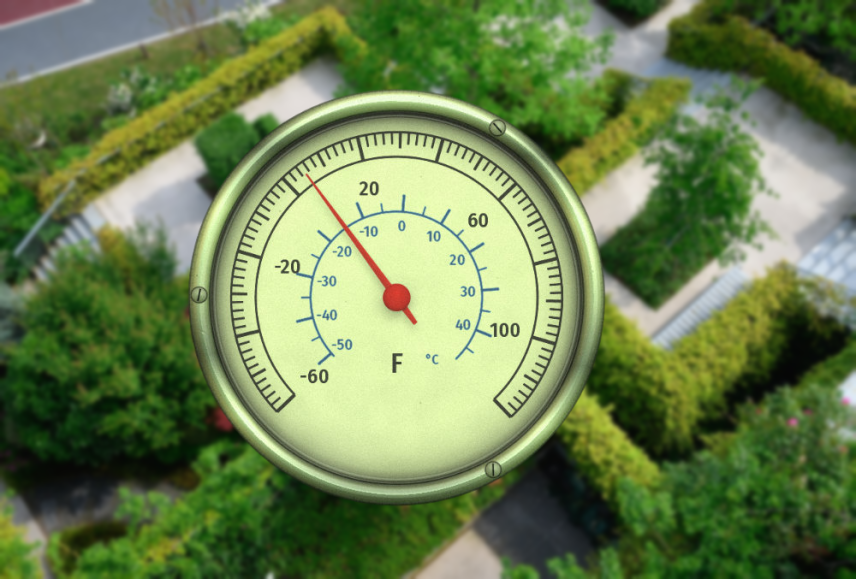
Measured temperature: 5 °F
